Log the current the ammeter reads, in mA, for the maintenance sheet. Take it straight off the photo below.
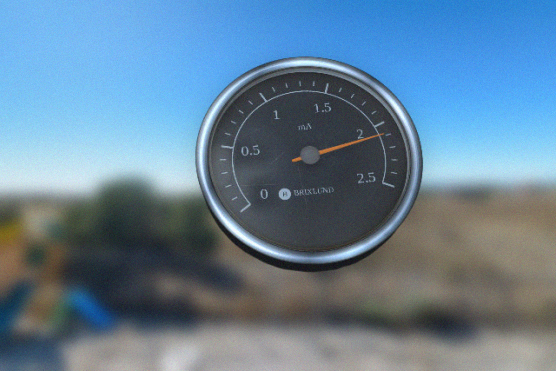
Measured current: 2.1 mA
